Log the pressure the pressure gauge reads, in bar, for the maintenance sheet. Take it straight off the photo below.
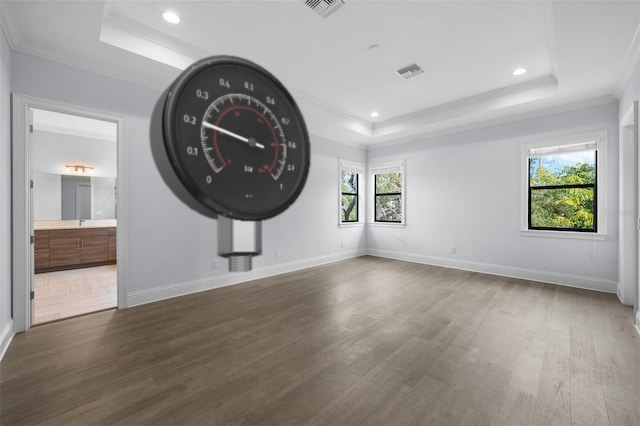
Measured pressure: 0.2 bar
